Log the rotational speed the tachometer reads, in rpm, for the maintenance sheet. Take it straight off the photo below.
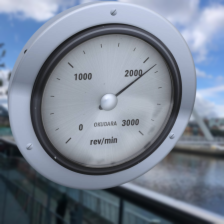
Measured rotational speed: 2100 rpm
